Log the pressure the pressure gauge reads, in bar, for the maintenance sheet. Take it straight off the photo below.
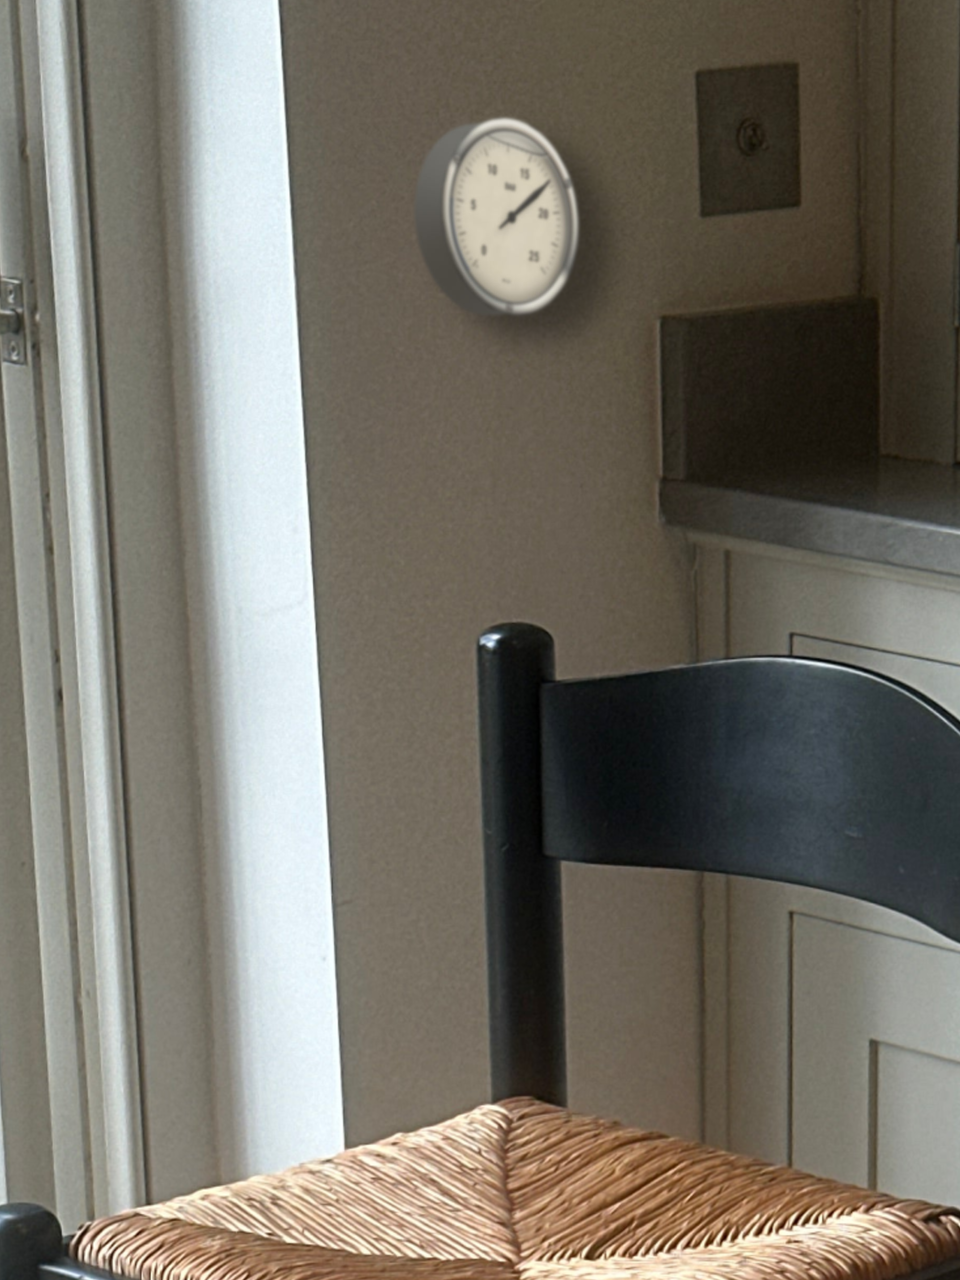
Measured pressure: 17.5 bar
